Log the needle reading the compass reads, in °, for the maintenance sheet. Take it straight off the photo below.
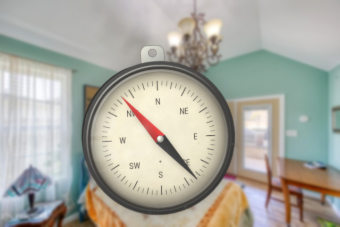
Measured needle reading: 320 °
